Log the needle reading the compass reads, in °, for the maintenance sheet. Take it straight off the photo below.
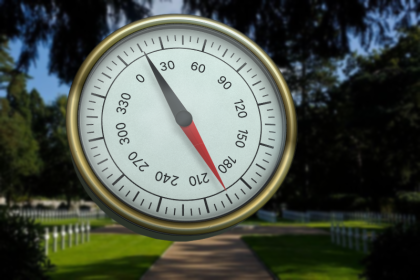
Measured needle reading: 195 °
